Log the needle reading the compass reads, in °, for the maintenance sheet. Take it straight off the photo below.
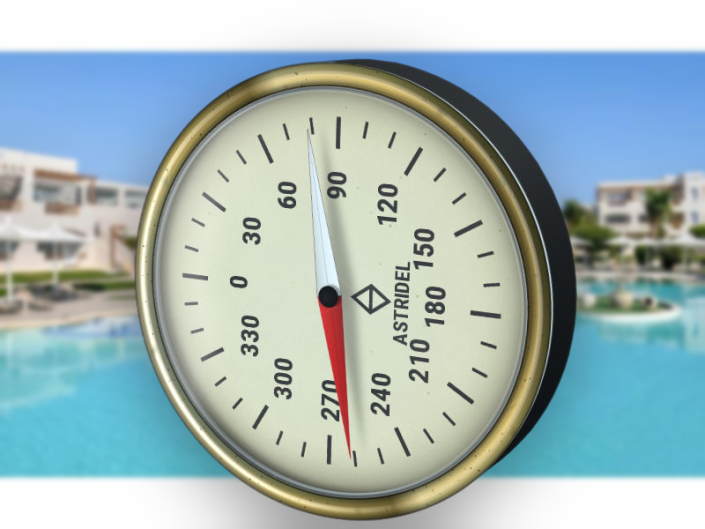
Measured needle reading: 260 °
